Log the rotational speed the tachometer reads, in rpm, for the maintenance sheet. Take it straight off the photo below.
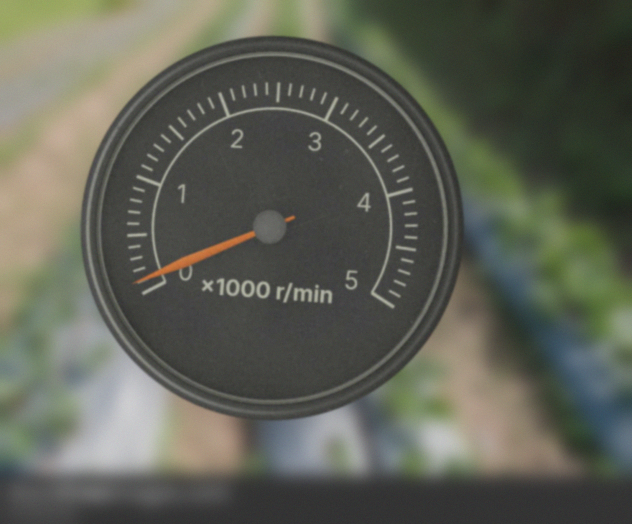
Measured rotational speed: 100 rpm
